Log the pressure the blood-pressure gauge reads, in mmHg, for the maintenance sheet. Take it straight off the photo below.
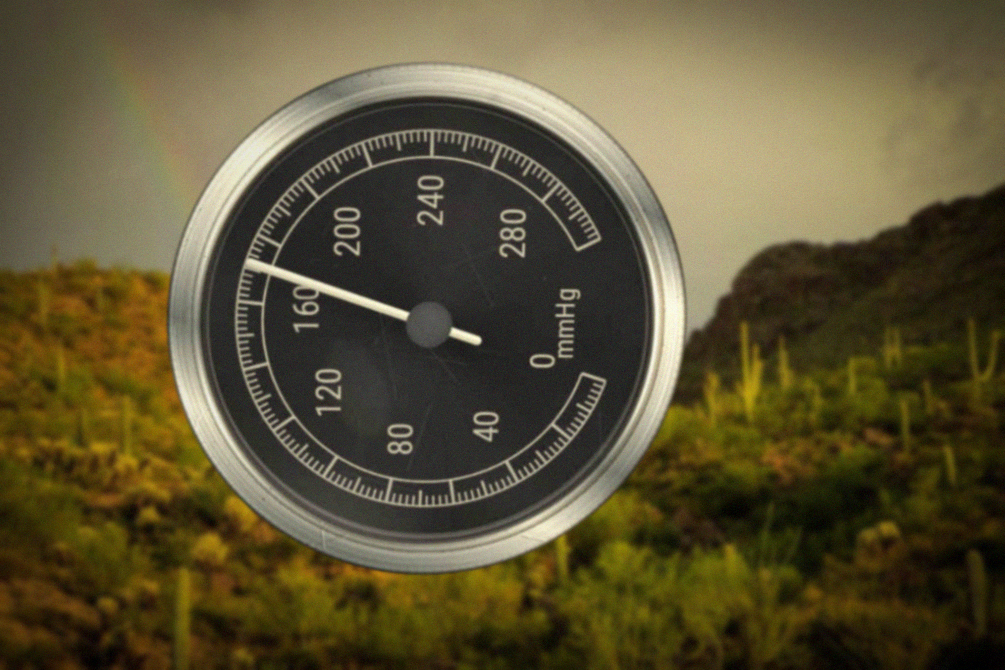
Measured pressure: 172 mmHg
